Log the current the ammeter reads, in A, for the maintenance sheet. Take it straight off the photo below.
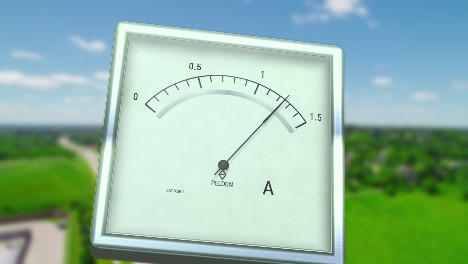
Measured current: 1.25 A
